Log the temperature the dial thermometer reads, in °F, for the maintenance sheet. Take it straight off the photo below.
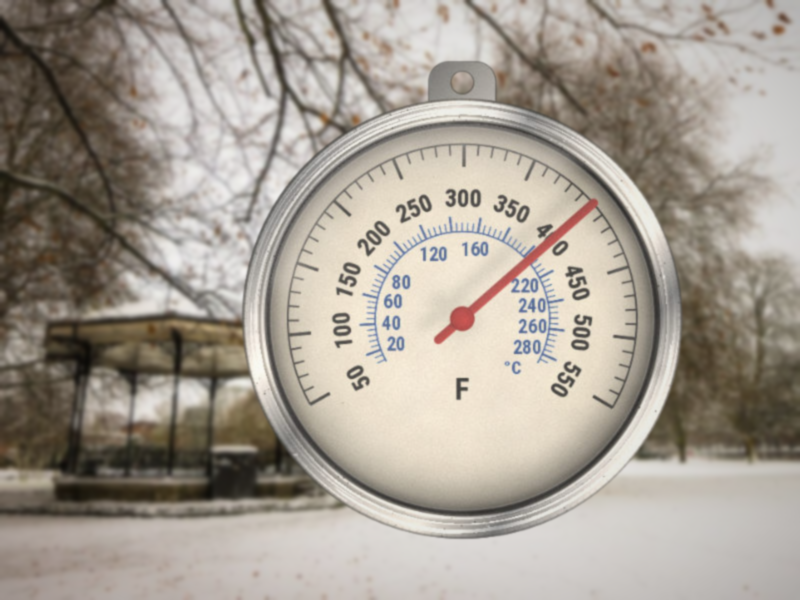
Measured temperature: 400 °F
